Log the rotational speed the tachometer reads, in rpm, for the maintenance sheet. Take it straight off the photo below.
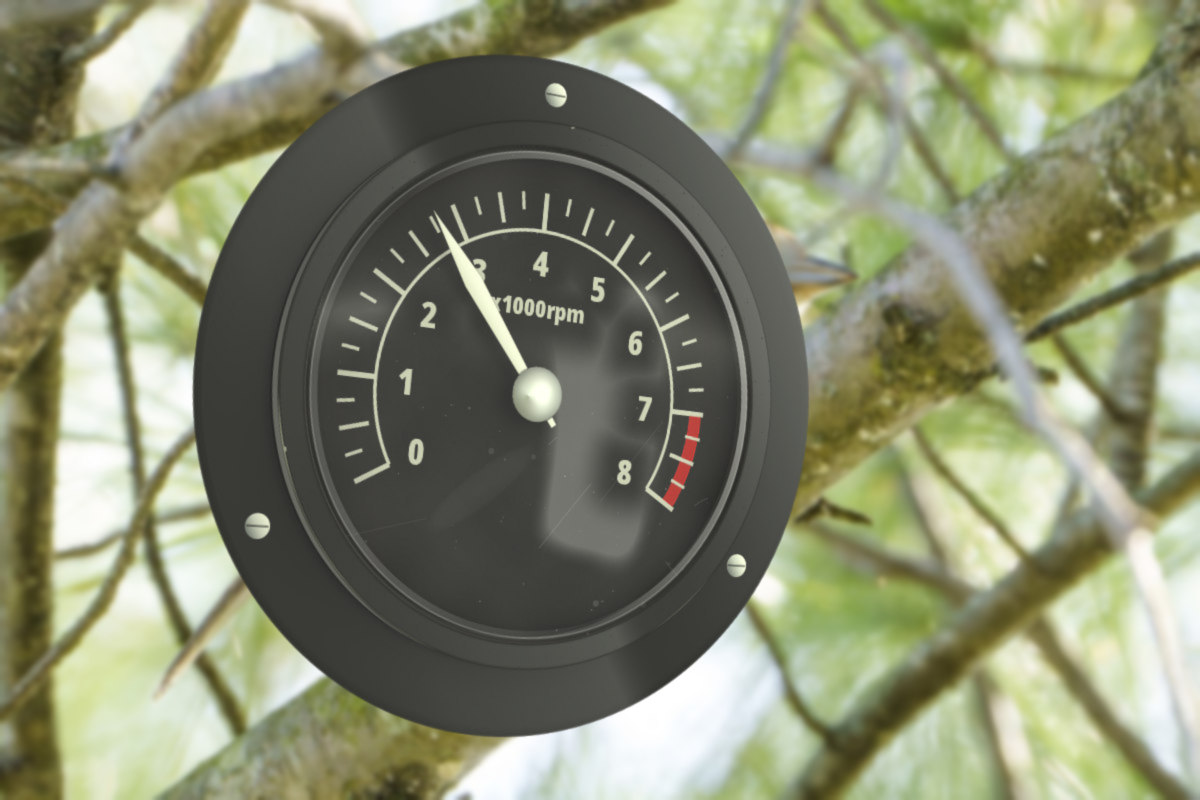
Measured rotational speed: 2750 rpm
